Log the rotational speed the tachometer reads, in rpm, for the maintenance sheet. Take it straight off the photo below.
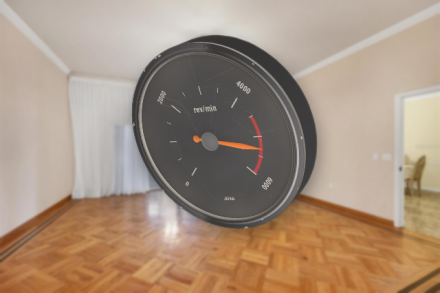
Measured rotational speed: 5250 rpm
